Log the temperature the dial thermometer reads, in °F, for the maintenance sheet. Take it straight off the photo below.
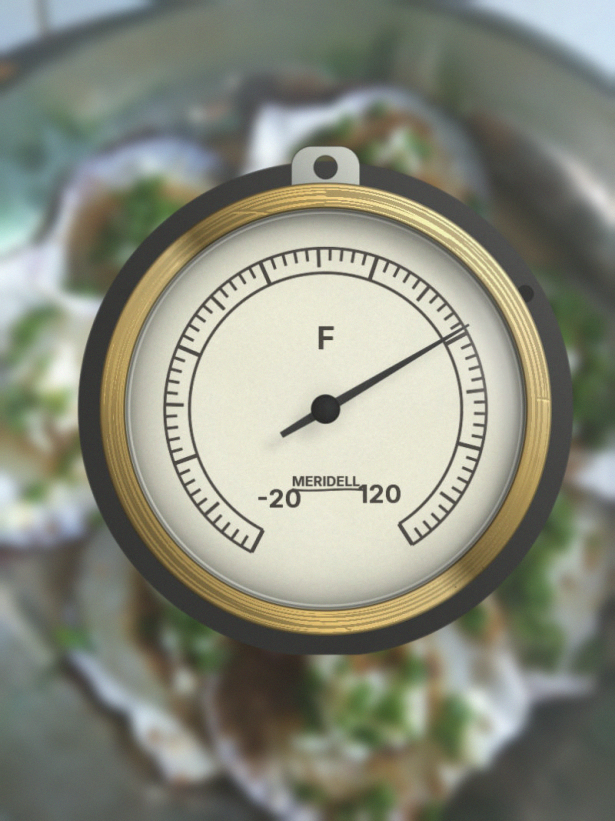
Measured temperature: 79 °F
